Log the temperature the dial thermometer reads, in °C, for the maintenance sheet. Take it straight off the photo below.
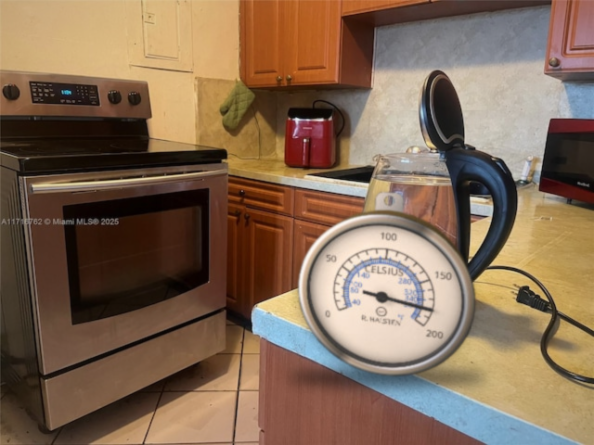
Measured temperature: 180 °C
